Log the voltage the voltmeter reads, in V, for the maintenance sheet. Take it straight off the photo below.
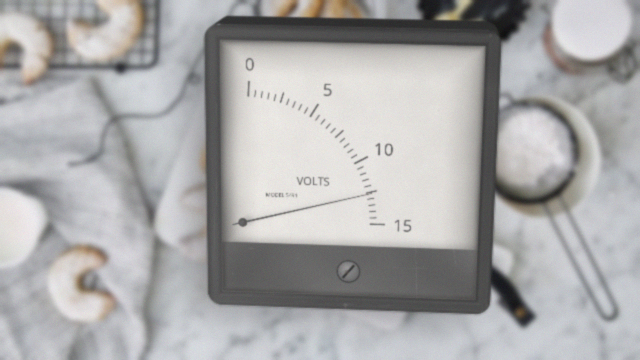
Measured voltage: 12.5 V
